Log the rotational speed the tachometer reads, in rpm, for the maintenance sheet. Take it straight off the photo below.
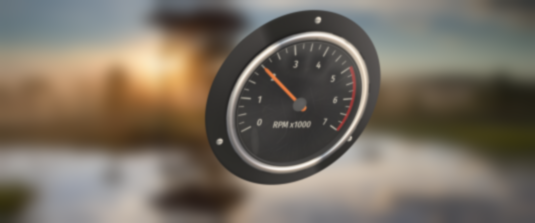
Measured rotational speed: 2000 rpm
